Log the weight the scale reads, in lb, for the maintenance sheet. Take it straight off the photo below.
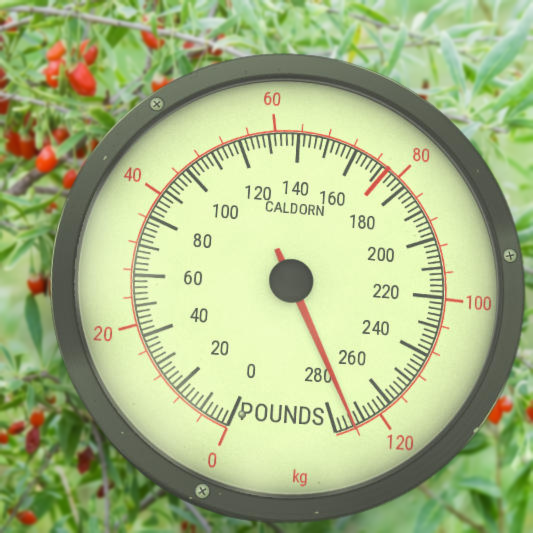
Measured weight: 274 lb
